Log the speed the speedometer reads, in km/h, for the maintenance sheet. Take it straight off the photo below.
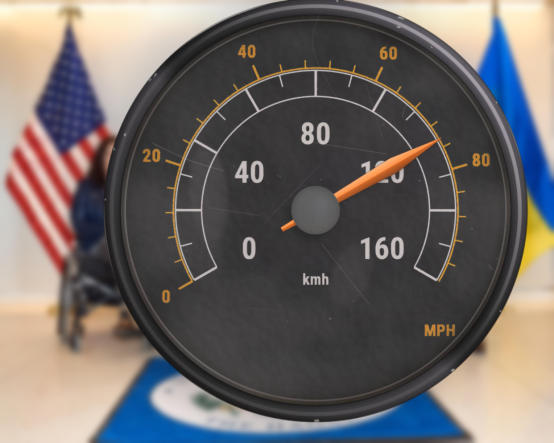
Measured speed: 120 km/h
